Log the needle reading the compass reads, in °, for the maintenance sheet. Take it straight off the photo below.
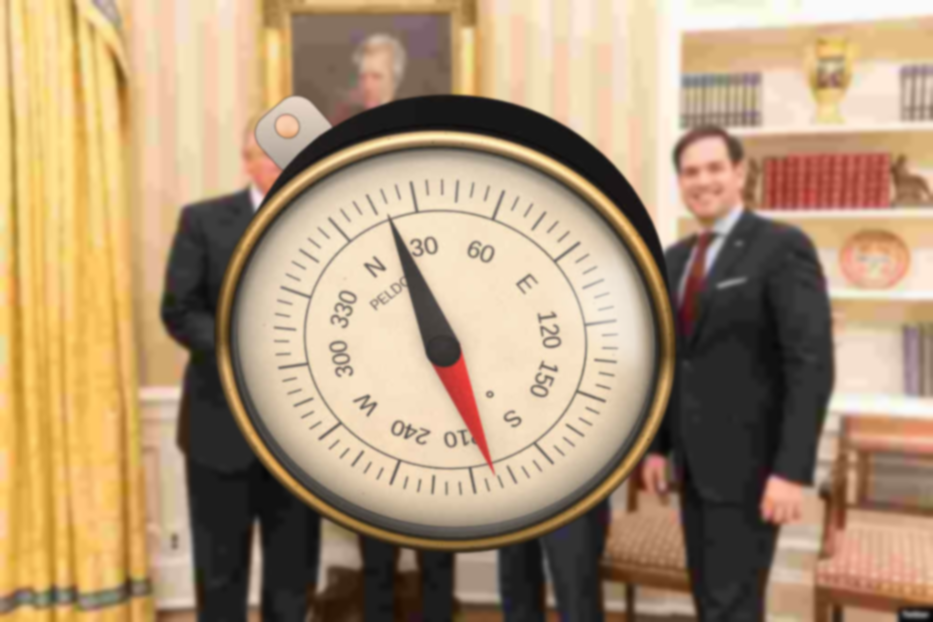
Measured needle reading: 200 °
